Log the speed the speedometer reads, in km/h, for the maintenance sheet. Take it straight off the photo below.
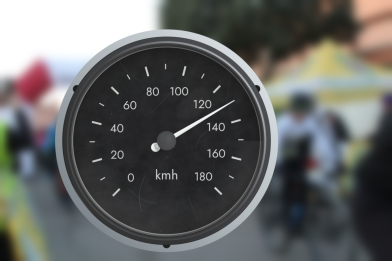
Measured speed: 130 km/h
